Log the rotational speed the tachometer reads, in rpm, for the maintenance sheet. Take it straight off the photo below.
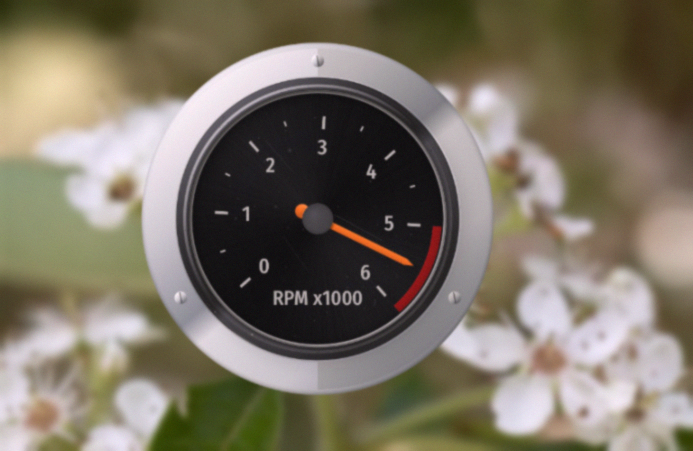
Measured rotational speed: 5500 rpm
